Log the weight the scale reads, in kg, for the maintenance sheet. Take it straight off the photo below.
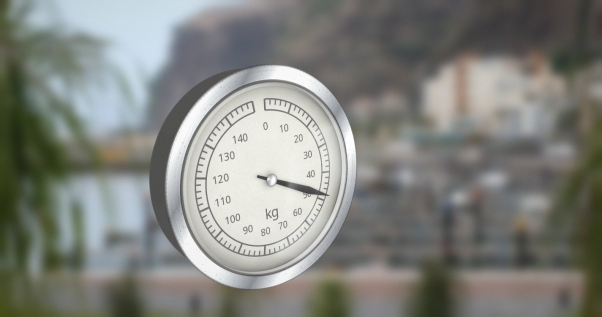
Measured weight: 48 kg
